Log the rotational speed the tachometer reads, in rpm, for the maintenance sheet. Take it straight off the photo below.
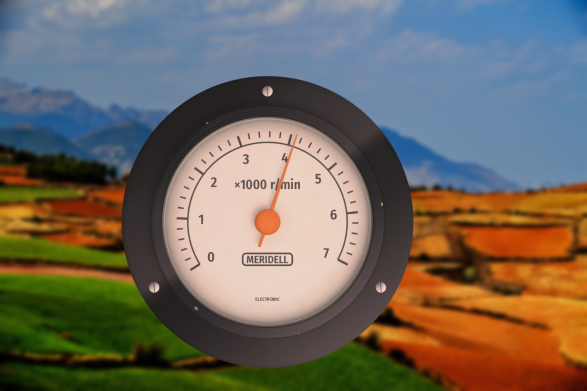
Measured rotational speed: 4100 rpm
